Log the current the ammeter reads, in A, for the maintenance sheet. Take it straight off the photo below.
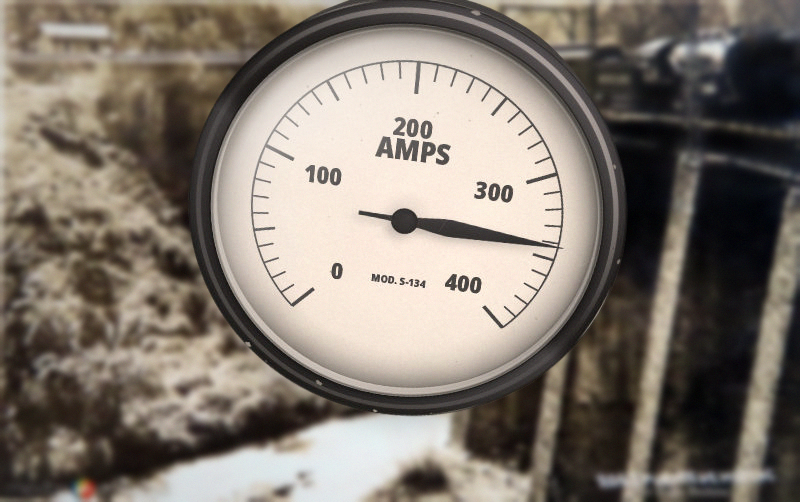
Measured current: 340 A
